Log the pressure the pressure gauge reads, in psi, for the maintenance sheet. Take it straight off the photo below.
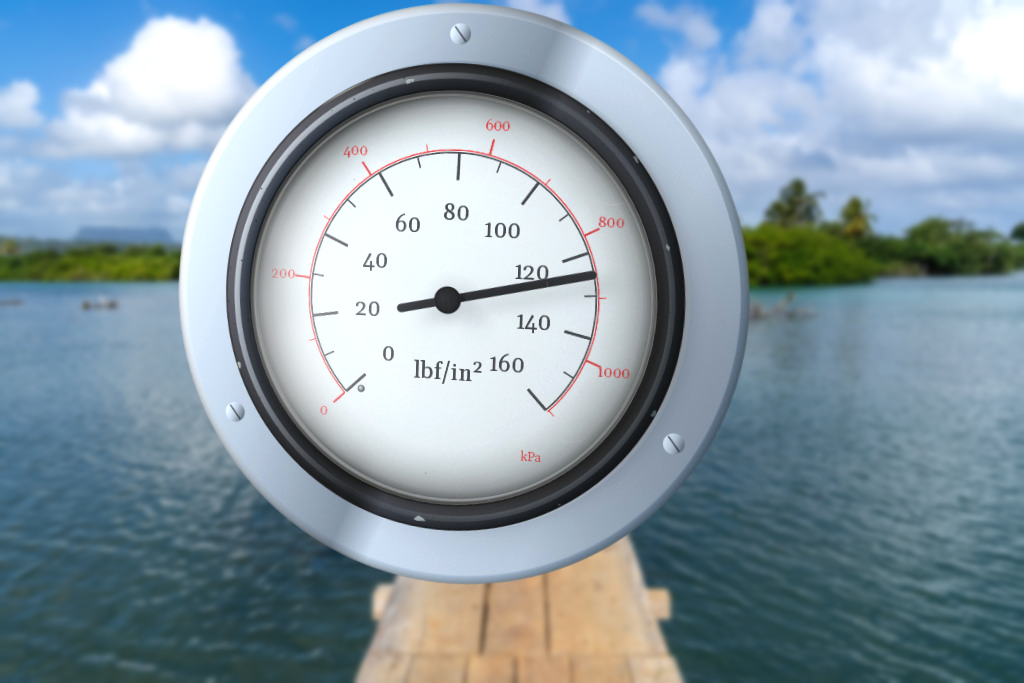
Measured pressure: 125 psi
